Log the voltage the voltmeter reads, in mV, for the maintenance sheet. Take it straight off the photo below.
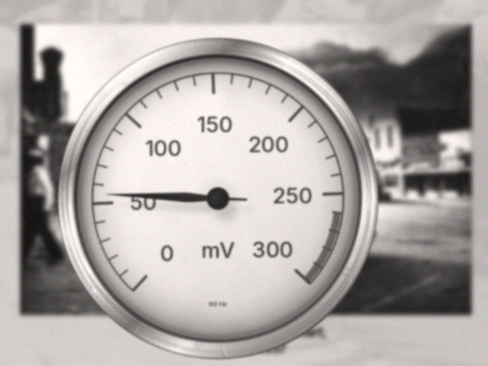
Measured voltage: 55 mV
